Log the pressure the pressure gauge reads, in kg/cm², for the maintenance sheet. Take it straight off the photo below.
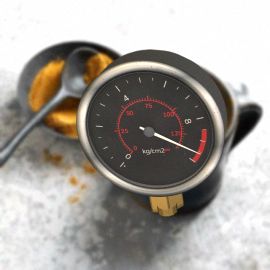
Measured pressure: 9.5 kg/cm²
